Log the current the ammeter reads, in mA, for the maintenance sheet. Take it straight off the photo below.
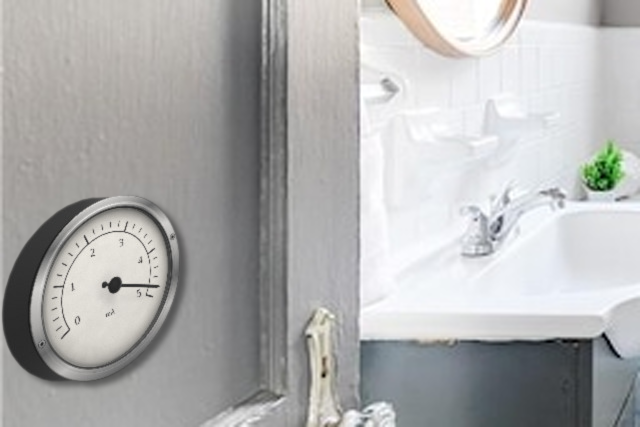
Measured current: 4.8 mA
